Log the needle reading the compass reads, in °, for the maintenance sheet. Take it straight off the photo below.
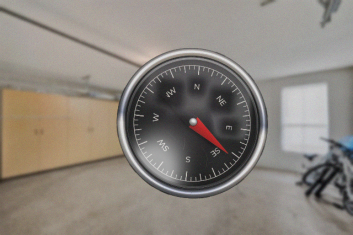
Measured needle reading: 125 °
